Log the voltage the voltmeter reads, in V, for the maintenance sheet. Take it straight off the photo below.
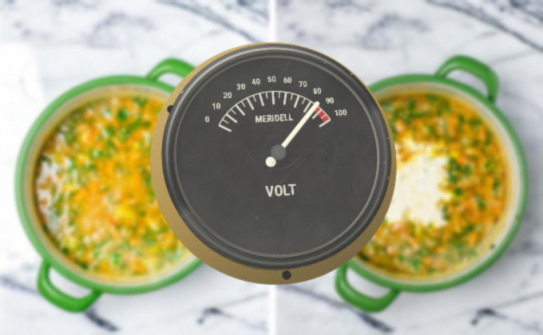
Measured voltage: 85 V
